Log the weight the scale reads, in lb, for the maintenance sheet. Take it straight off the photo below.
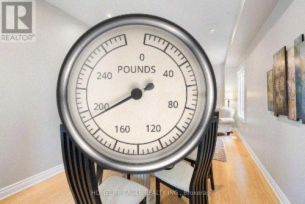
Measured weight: 192 lb
